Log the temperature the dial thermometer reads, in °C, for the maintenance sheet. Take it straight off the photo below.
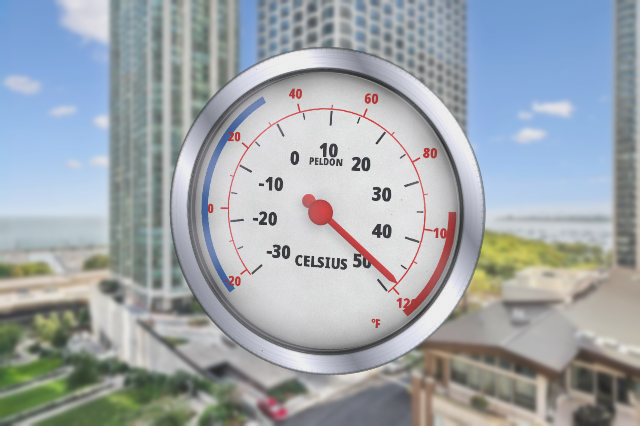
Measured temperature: 47.5 °C
